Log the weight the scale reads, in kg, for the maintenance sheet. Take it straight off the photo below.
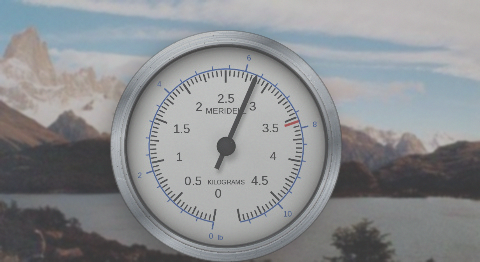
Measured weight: 2.85 kg
